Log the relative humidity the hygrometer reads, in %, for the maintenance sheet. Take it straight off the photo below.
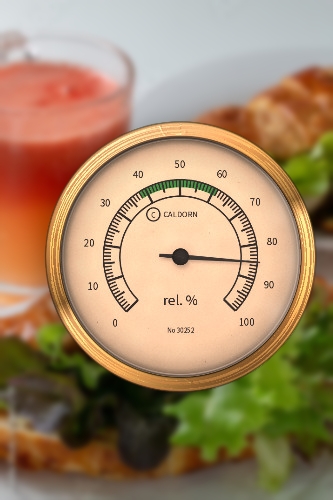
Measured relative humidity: 85 %
